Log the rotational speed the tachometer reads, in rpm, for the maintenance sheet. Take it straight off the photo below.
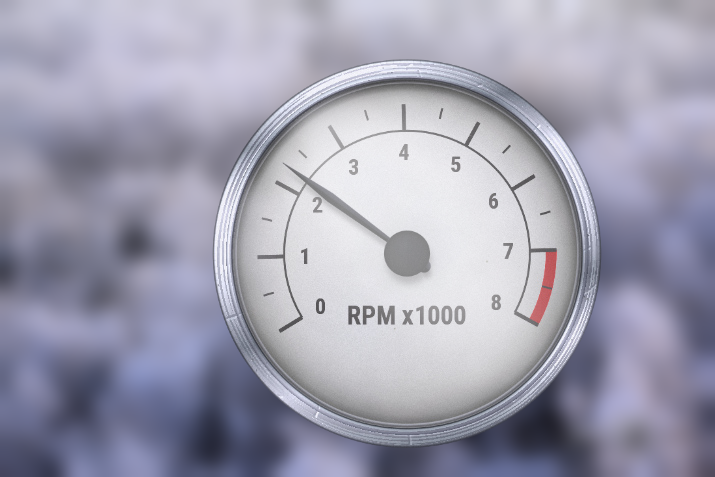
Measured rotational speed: 2250 rpm
